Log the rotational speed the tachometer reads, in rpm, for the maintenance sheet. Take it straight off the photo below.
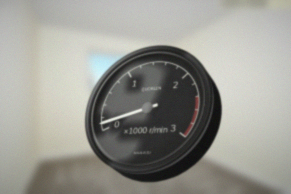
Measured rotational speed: 100 rpm
